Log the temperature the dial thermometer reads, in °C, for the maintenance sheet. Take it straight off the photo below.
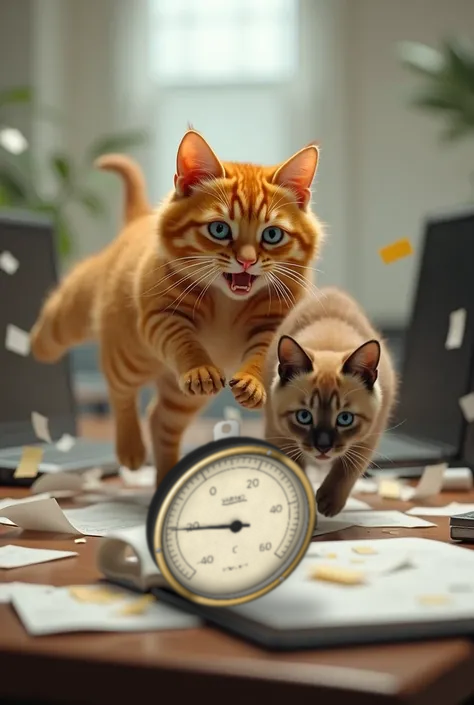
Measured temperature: -20 °C
